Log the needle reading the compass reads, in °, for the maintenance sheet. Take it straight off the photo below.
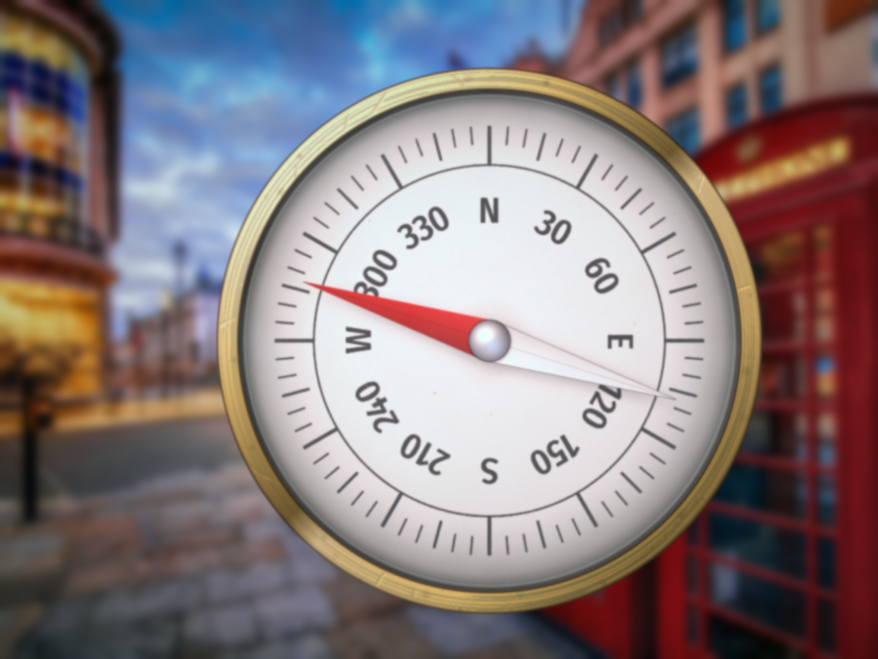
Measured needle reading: 287.5 °
